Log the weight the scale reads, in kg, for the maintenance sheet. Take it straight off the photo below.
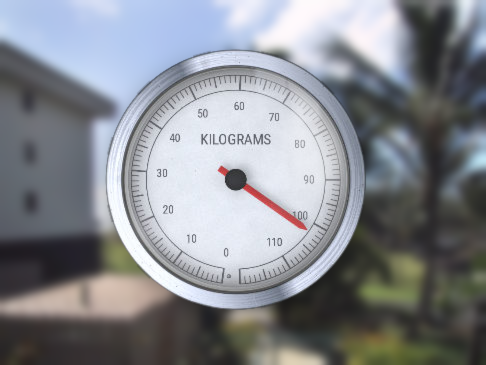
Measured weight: 102 kg
